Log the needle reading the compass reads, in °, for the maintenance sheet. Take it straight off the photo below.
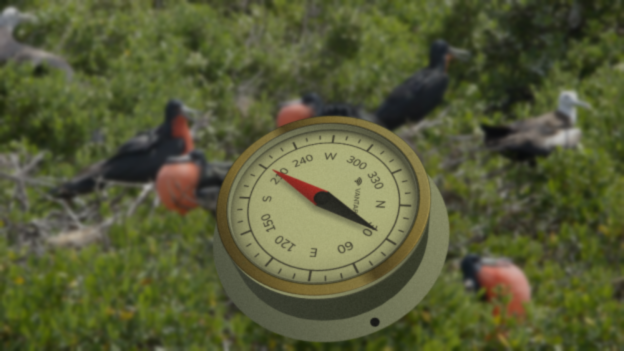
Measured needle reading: 210 °
